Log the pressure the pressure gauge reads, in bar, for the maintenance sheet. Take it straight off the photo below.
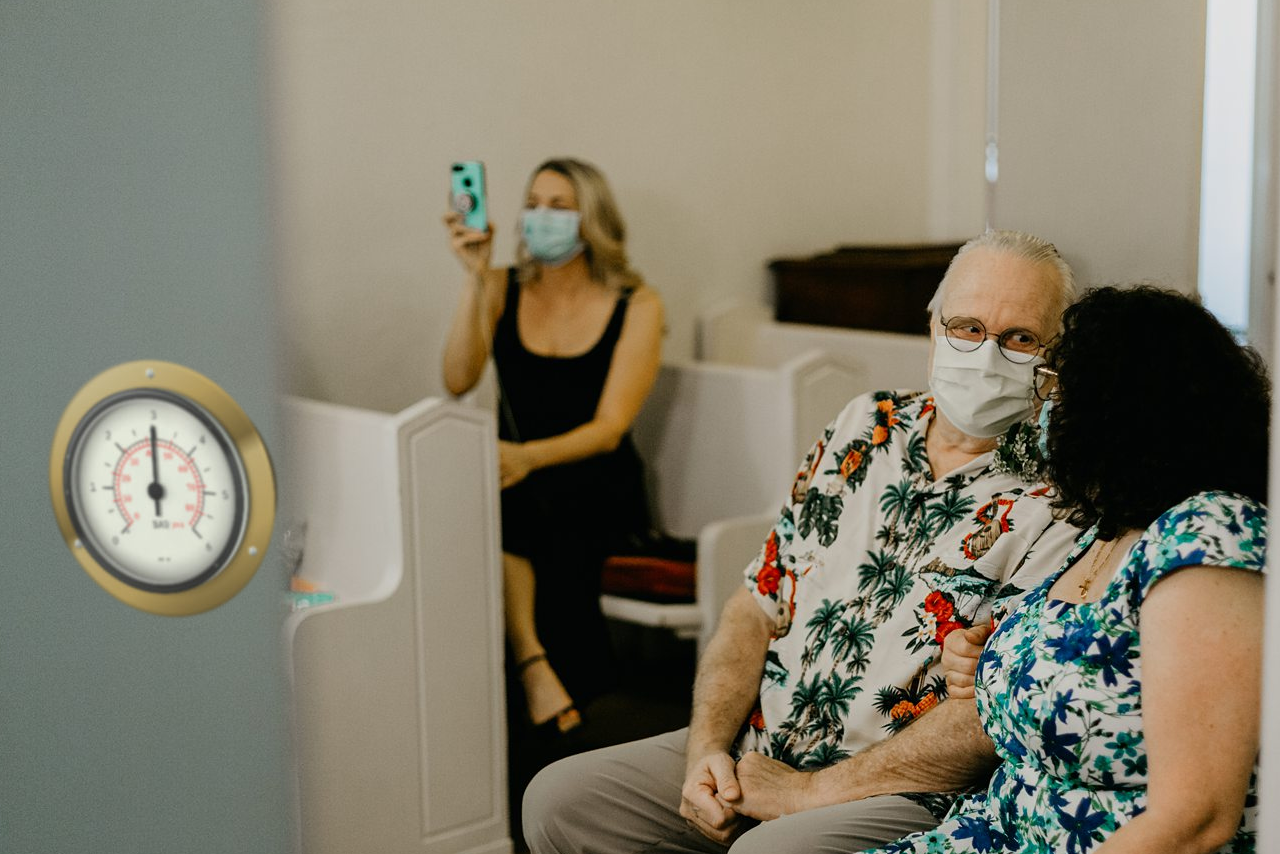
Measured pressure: 3 bar
